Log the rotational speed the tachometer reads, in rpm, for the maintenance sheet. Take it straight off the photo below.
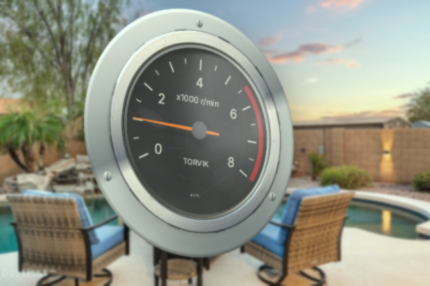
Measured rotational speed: 1000 rpm
